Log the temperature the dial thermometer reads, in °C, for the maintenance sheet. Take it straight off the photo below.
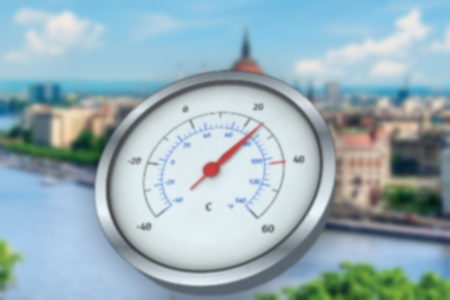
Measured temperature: 25 °C
